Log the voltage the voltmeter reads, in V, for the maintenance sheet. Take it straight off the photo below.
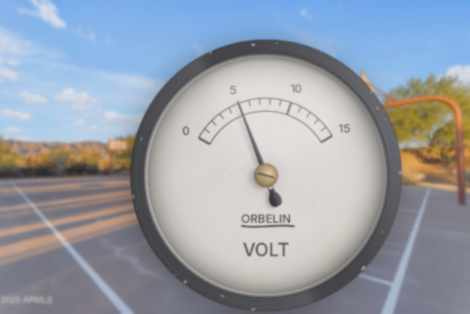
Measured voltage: 5 V
